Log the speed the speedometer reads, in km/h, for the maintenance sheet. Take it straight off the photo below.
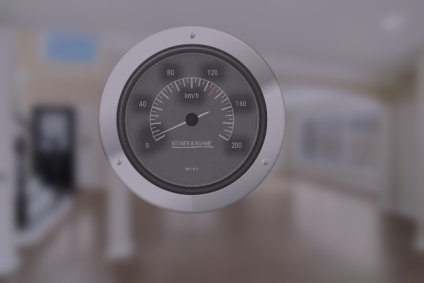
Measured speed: 5 km/h
